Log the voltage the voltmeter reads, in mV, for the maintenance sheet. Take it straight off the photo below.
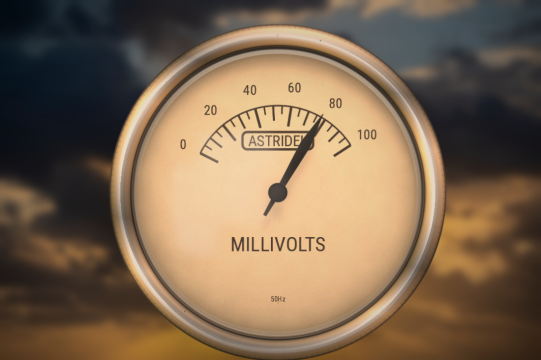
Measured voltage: 77.5 mV
